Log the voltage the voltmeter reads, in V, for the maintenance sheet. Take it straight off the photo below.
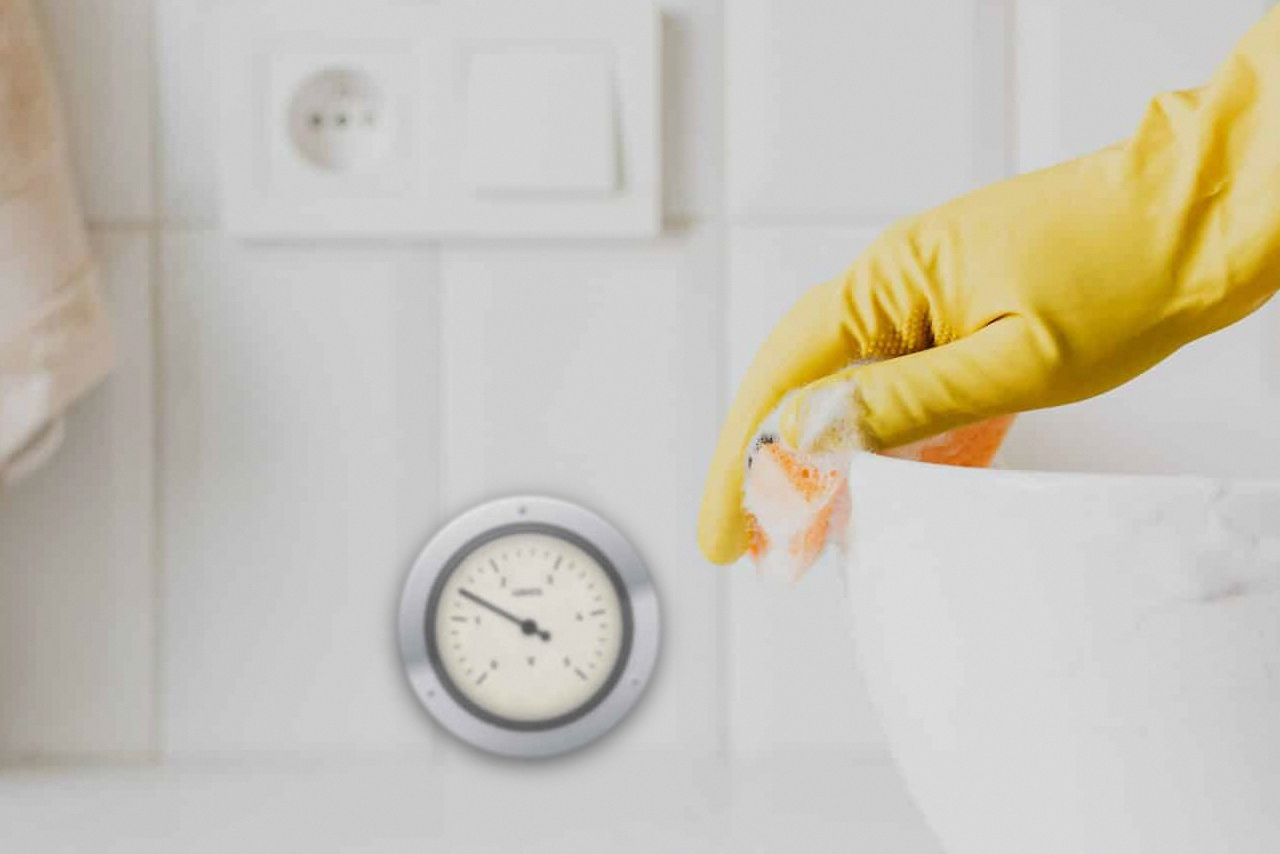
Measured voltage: 1.4 V
